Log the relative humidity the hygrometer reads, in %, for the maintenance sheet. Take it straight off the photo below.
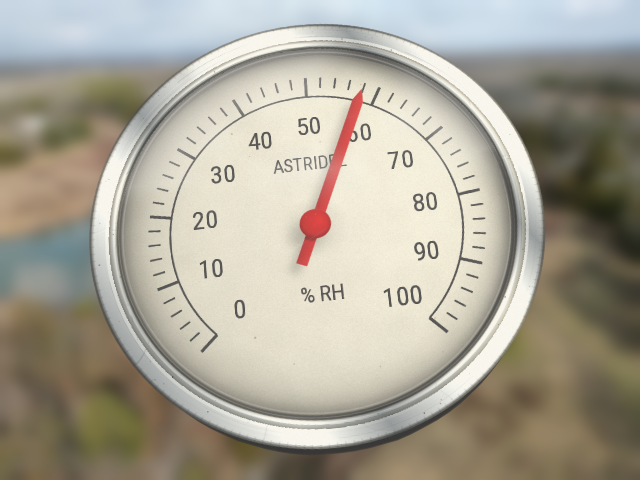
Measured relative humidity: 58 %
